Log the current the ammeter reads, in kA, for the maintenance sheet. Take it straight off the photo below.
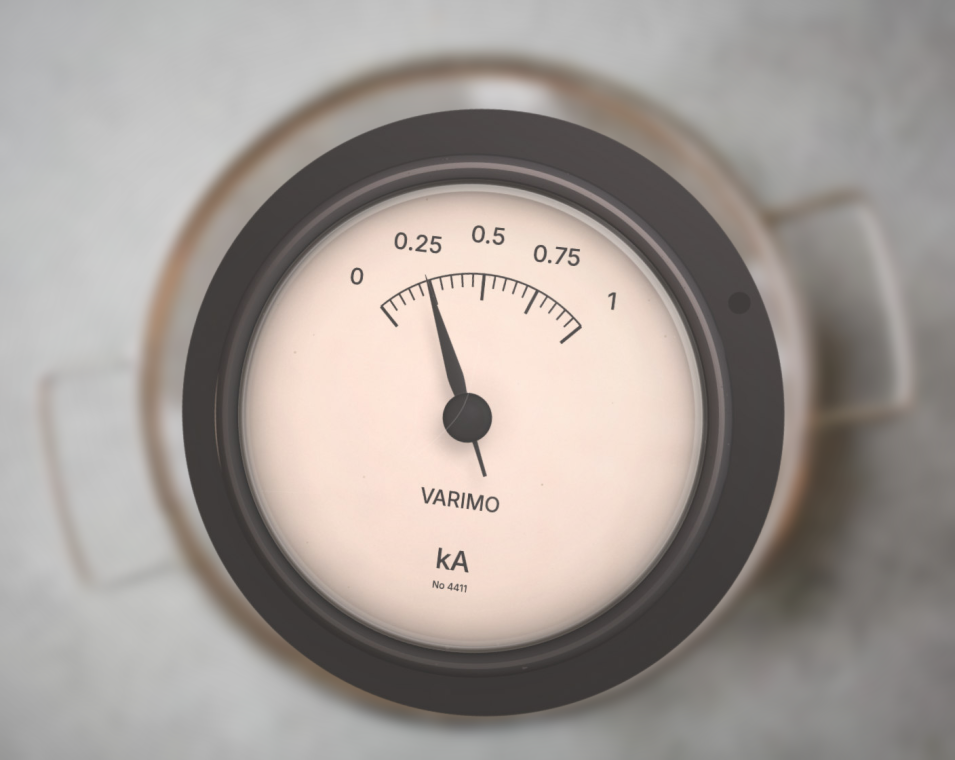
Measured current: 0.25 kA
